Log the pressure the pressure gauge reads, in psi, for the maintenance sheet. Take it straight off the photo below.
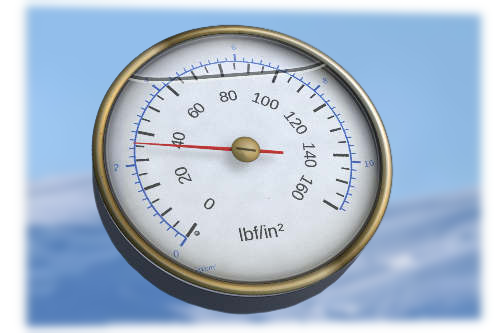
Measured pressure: 35 psi
